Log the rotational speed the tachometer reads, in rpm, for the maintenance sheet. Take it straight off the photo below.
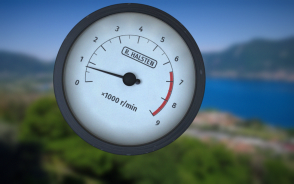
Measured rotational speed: 750 rpm
